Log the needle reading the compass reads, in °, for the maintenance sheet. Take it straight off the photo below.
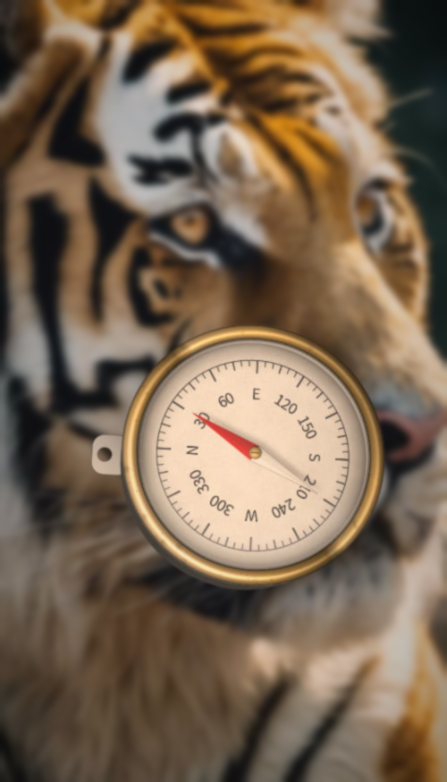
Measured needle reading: 30 °
